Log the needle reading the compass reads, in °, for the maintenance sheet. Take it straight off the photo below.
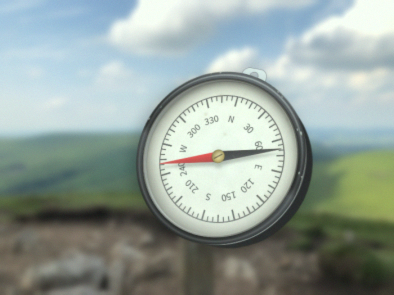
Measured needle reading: 250 °
